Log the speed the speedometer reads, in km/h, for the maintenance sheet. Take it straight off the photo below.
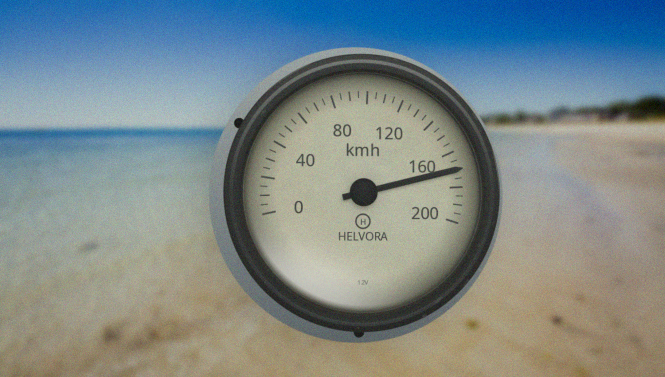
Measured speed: 170 km/h
